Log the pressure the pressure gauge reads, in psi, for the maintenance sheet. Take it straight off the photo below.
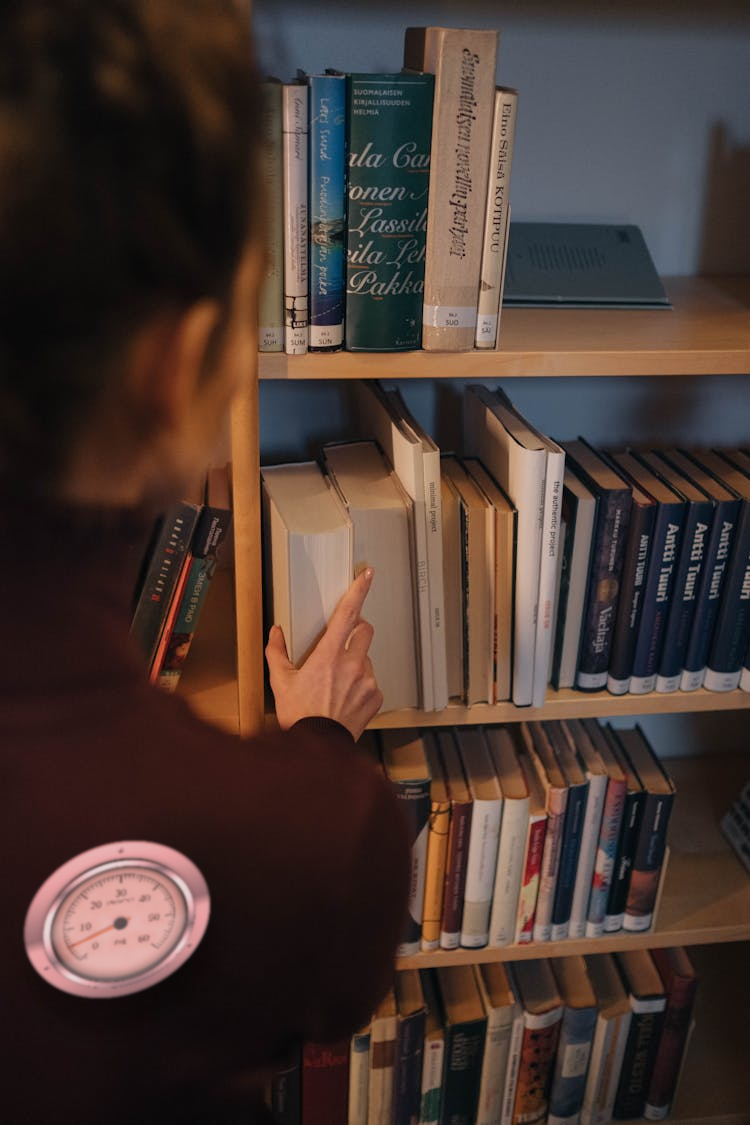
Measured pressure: 5 psi
